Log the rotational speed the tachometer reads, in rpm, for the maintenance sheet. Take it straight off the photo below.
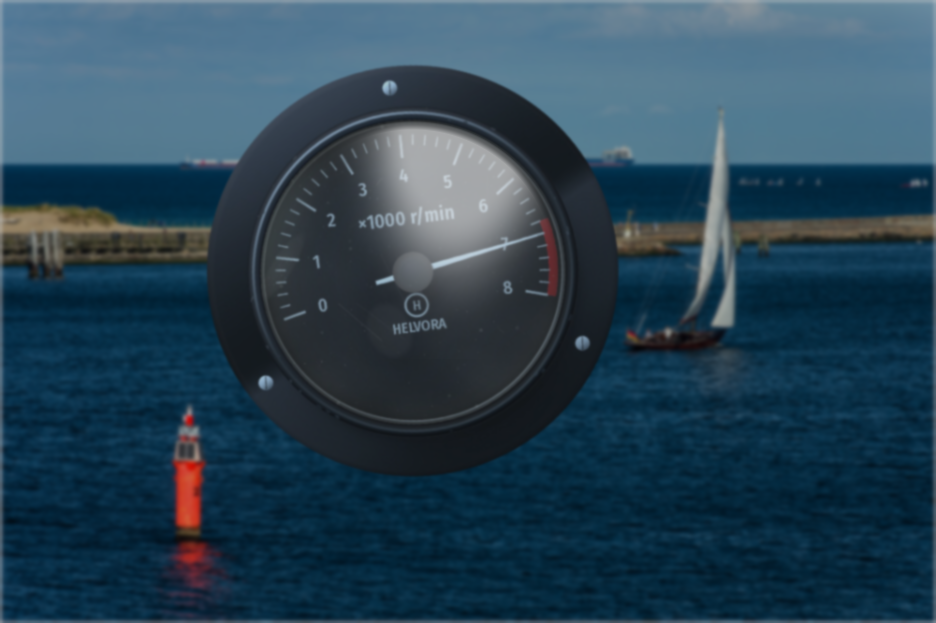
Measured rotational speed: 7000 rpm
